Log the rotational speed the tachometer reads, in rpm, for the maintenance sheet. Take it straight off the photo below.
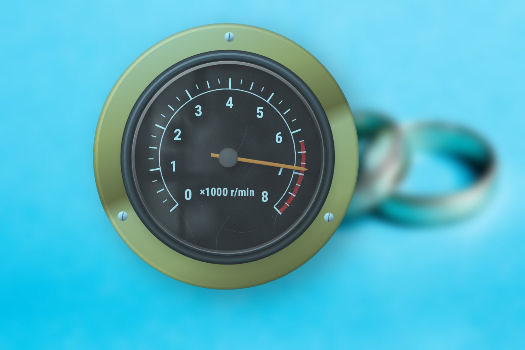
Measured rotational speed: 6875 rpm
